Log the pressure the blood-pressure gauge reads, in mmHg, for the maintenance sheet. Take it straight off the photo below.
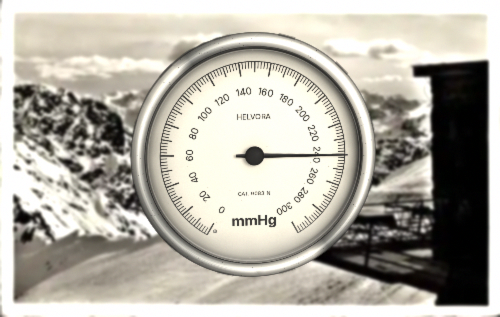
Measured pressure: 240 mmHg
